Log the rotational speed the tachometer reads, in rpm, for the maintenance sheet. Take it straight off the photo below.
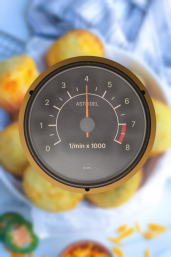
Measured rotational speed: 4000 rpm
